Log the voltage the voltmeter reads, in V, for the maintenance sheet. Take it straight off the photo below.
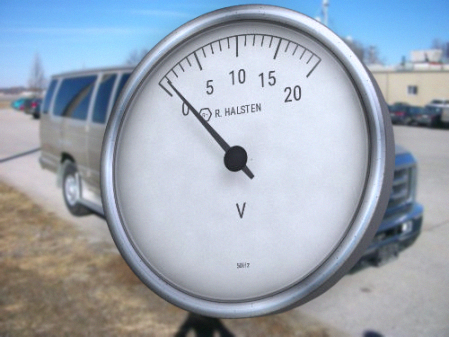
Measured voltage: 1 V
